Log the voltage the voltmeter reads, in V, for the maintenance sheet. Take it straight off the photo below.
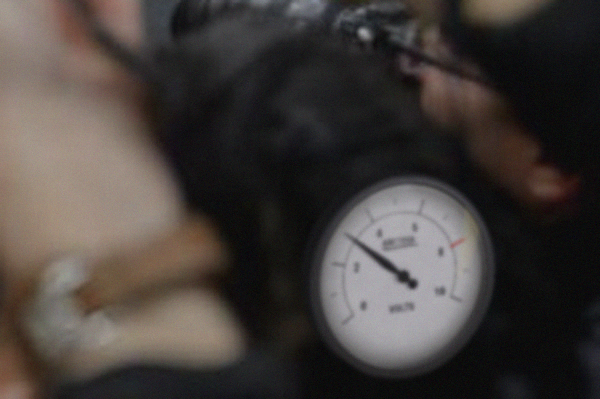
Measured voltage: 3 V
